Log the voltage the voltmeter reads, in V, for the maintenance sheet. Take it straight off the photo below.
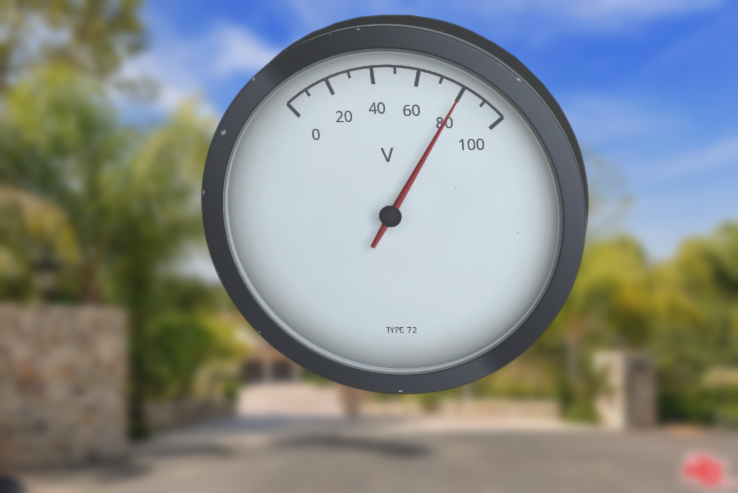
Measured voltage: 80 V
